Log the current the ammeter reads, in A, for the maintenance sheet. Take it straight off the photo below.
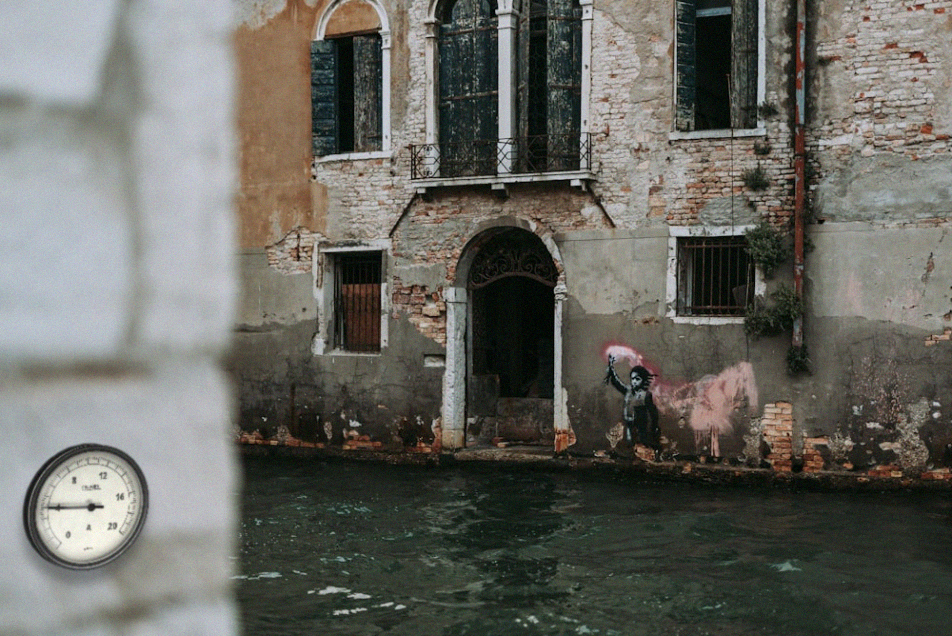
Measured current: 4 A
